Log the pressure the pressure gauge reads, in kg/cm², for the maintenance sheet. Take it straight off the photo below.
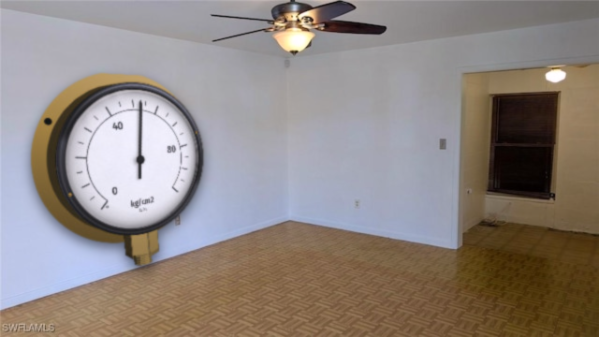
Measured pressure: 52.5 kg/cm²
